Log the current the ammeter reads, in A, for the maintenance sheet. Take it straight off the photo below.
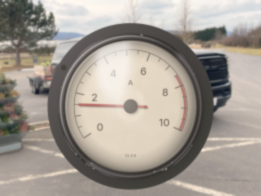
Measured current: 1.5 A
